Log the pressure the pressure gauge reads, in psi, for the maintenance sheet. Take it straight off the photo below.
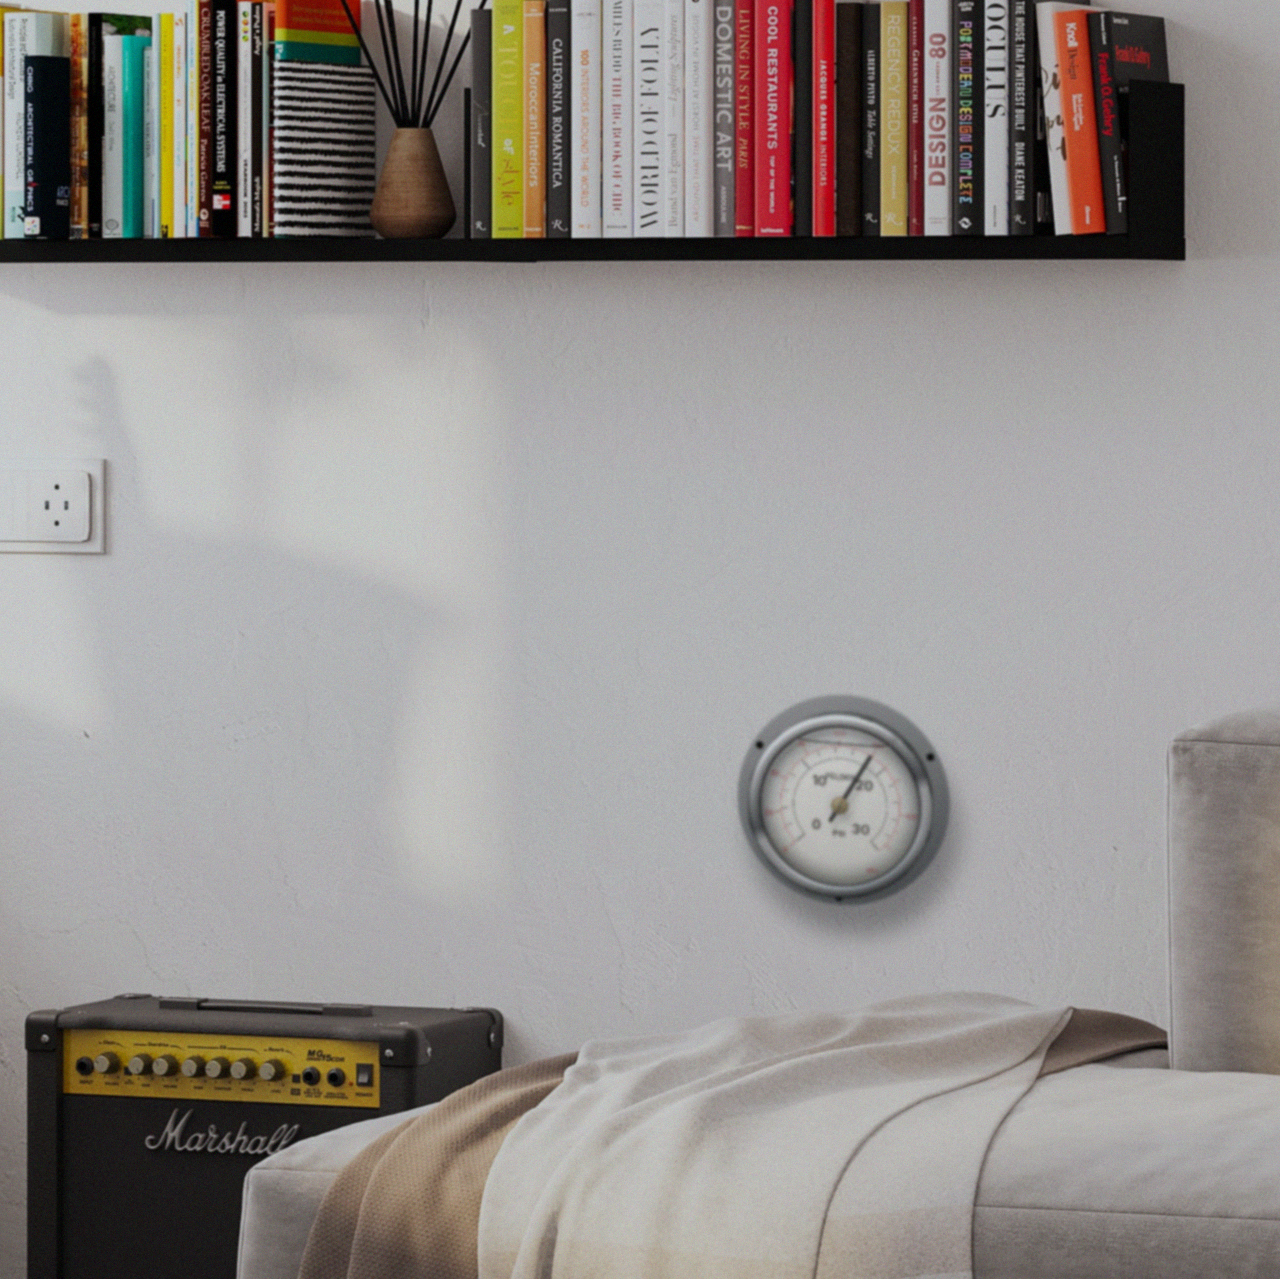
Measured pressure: 18 psi
